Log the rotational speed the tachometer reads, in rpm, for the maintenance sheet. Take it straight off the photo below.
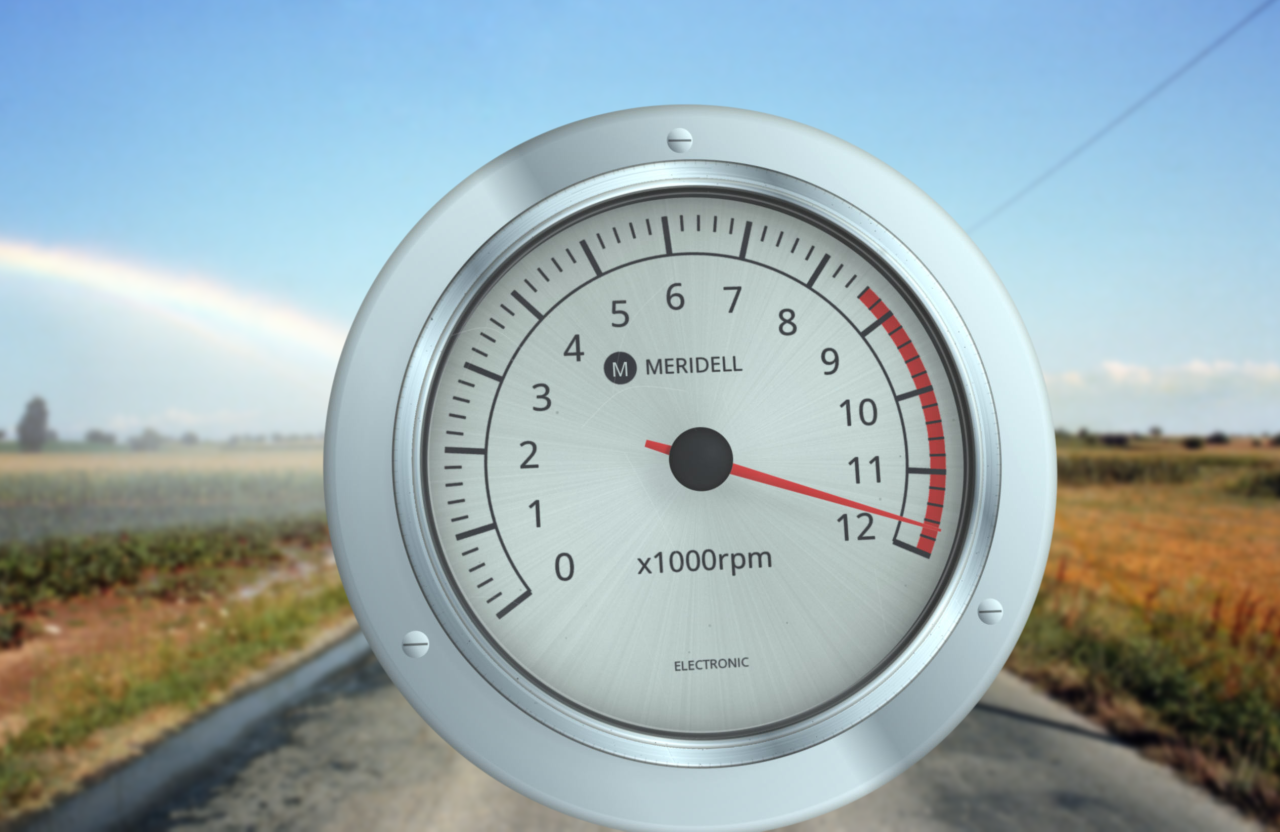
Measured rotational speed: 11700 rpm
